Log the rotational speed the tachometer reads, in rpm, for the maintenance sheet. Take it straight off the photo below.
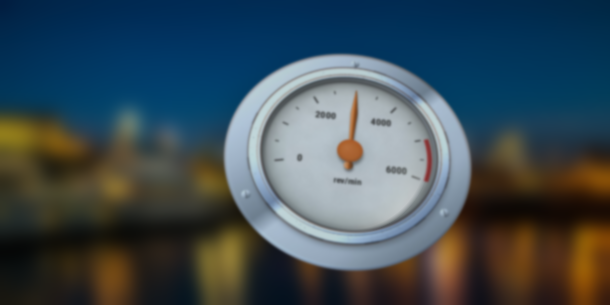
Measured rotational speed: 3000 rpm
